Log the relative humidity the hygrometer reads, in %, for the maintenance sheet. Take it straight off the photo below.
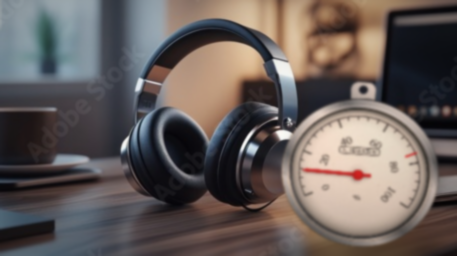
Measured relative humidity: 12 %
